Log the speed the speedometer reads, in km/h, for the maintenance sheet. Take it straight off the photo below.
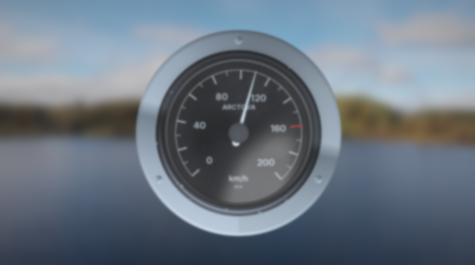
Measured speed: 110 km/h
